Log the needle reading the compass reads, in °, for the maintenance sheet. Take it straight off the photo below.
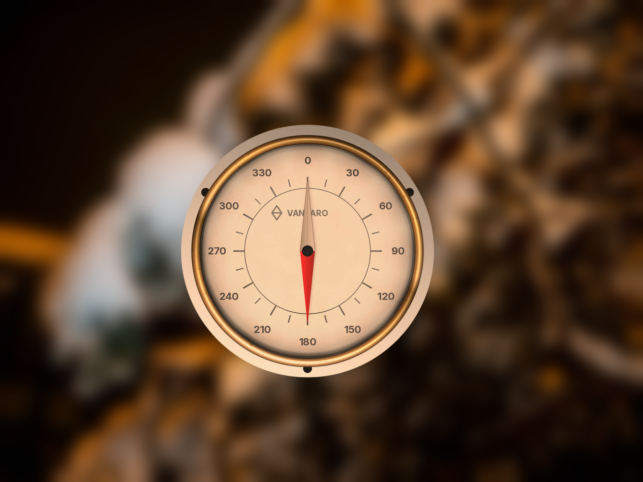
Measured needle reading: 180 °
